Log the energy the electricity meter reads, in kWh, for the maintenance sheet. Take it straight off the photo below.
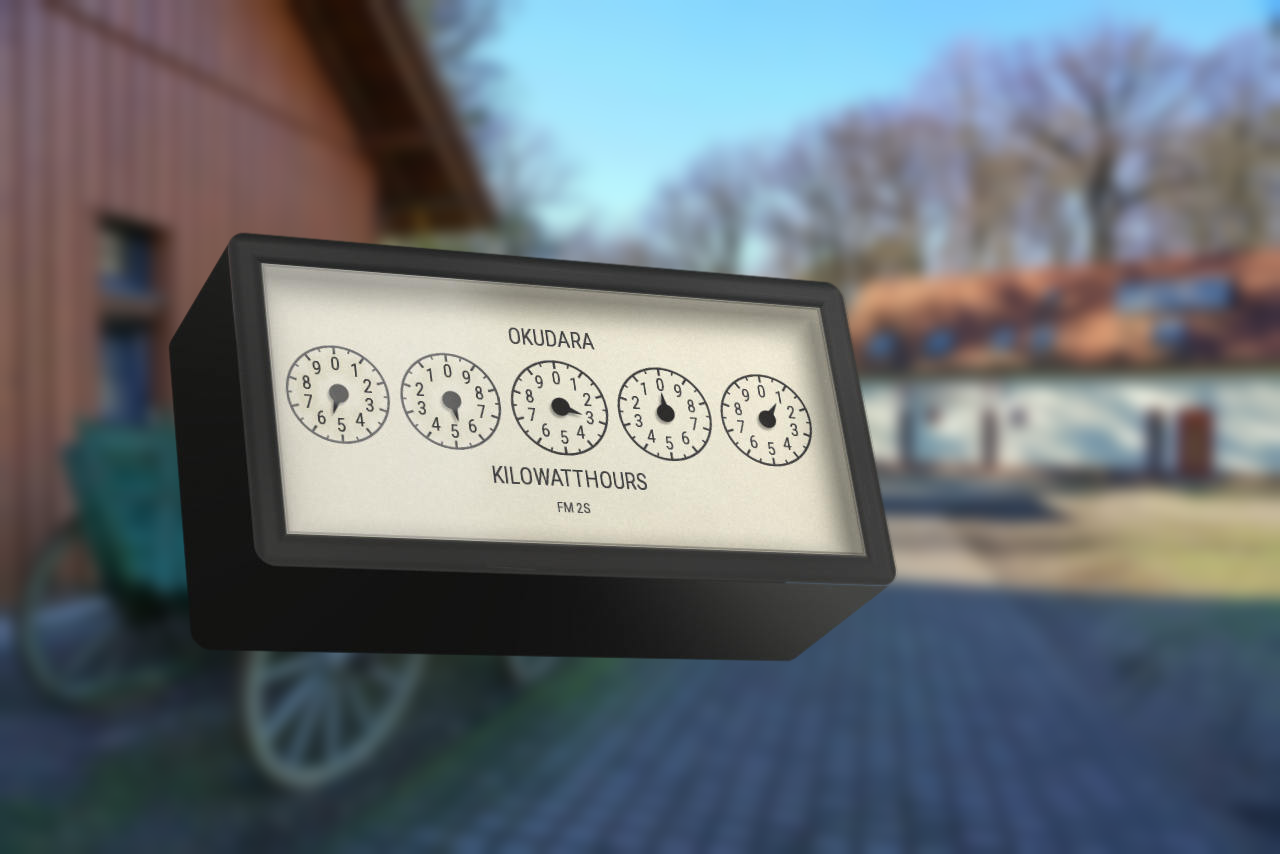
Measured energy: 55301 kWh
